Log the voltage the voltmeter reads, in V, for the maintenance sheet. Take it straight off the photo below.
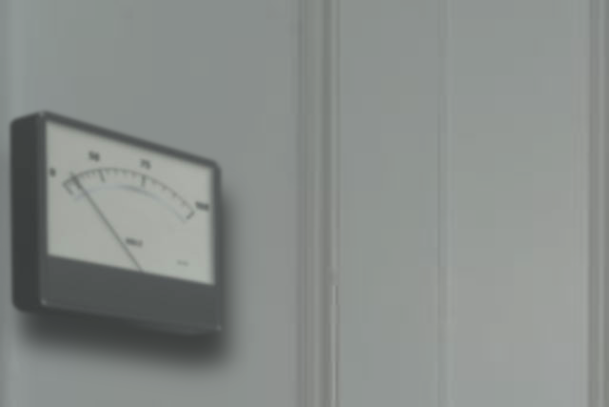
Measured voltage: 25 V
